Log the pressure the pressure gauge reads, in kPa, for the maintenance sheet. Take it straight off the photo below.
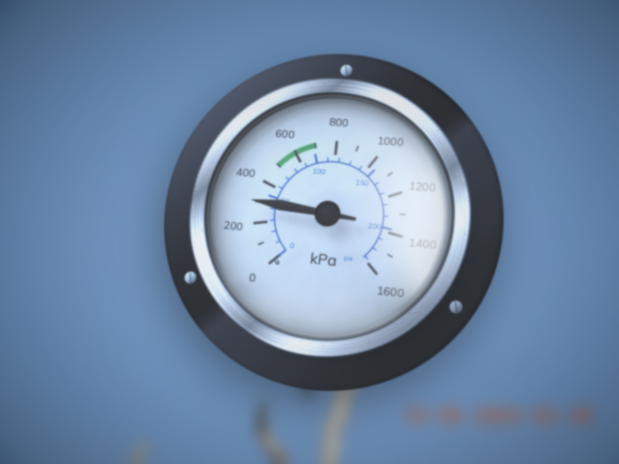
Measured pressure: 300 kPa
